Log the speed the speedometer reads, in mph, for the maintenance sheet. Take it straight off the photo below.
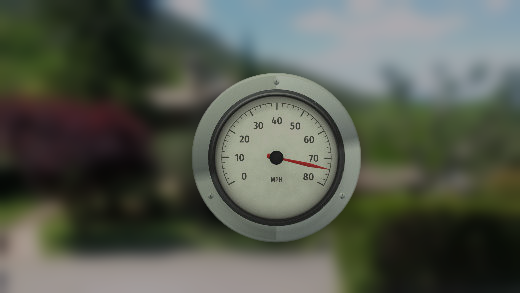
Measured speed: 74 mph
